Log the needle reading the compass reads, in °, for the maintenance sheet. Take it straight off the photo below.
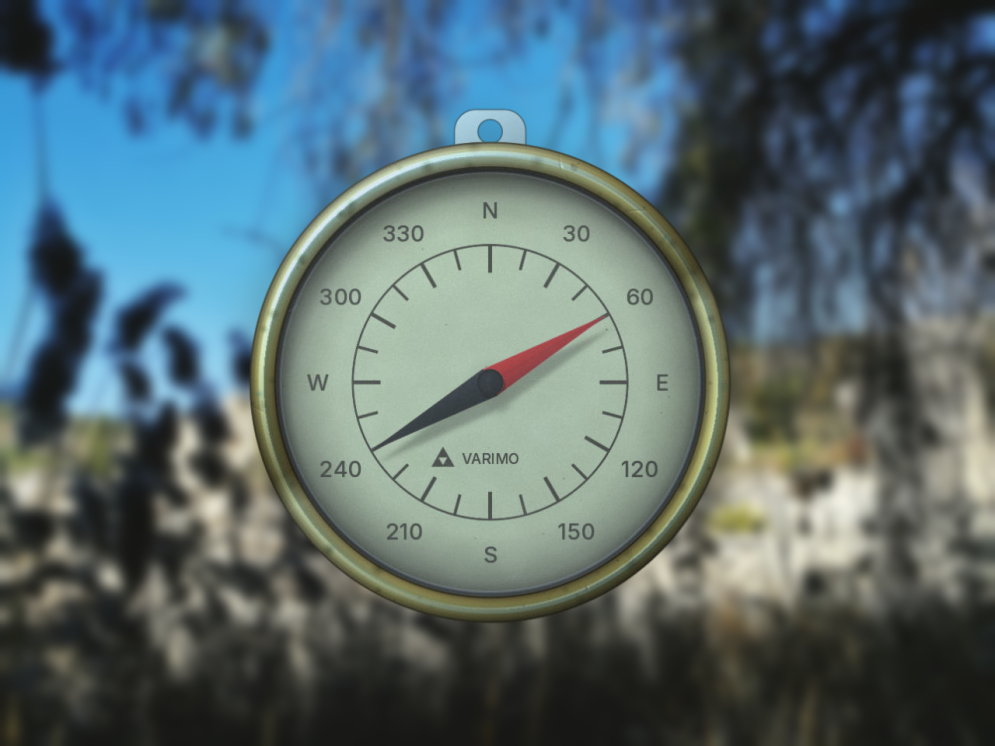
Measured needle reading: 60 °
